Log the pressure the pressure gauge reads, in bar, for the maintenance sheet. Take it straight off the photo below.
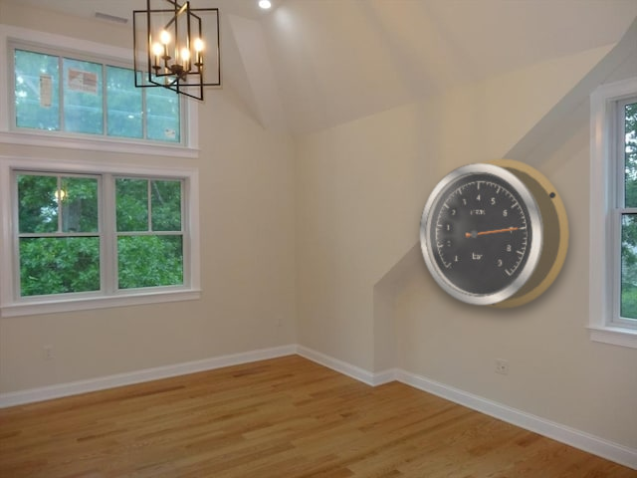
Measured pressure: 7 bar
